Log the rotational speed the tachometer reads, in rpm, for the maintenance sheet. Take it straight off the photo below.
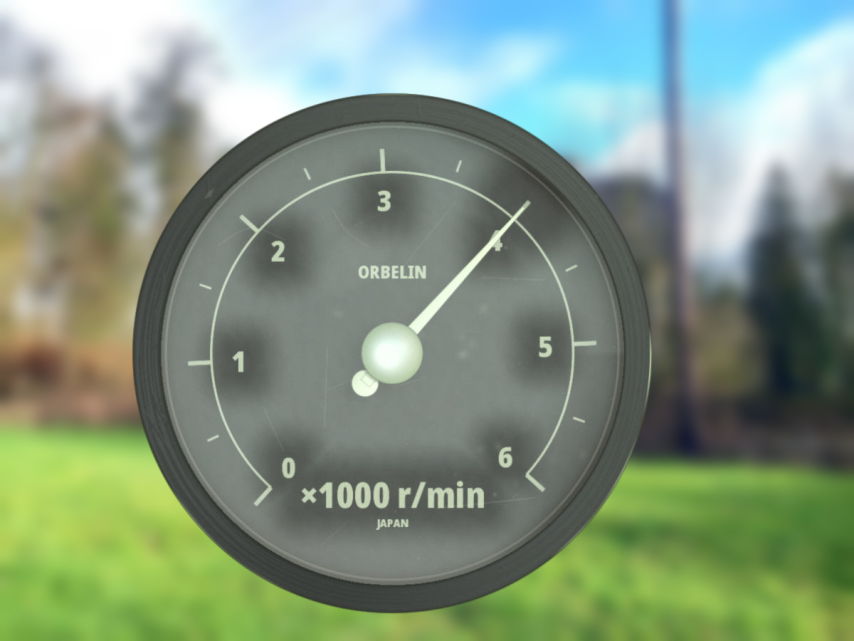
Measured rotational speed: 4000 rpm
